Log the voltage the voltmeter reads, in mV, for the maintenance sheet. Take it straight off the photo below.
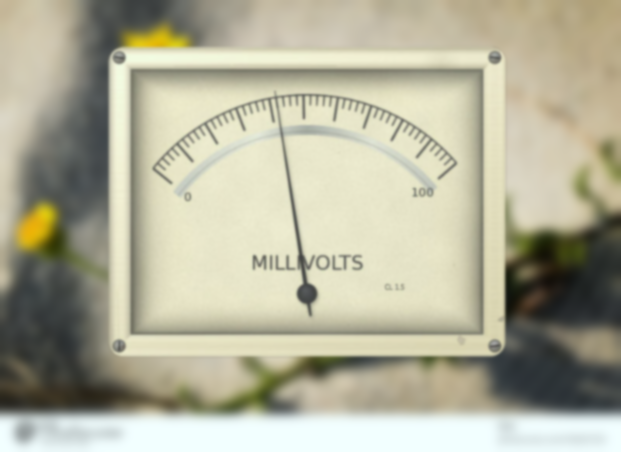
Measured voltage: 42 mV
